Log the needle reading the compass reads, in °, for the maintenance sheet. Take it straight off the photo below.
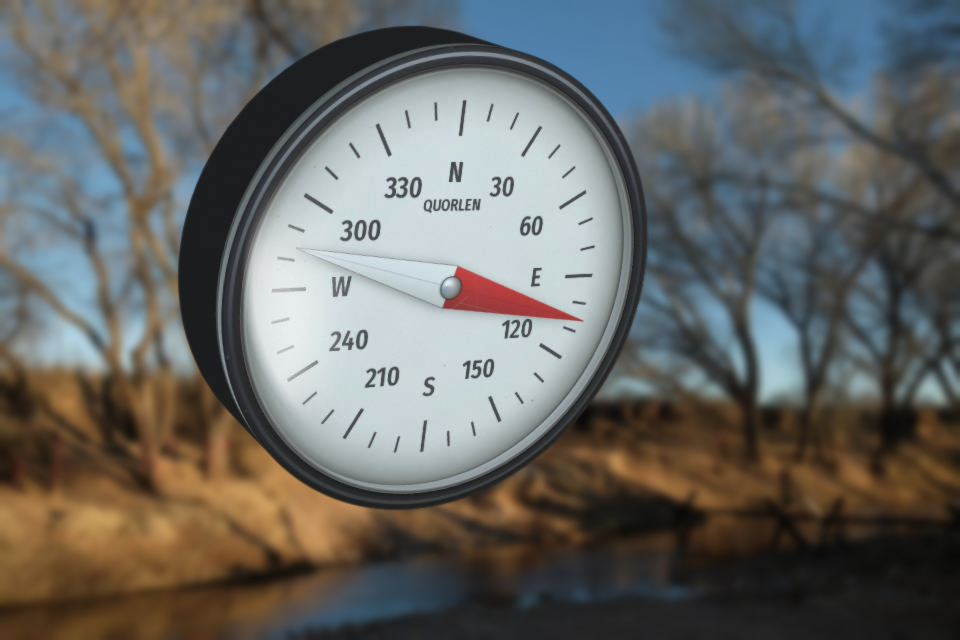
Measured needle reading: 105 °
